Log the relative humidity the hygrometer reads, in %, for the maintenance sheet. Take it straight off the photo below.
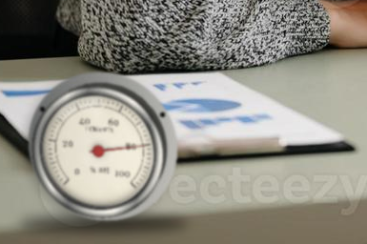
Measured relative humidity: 80 %
